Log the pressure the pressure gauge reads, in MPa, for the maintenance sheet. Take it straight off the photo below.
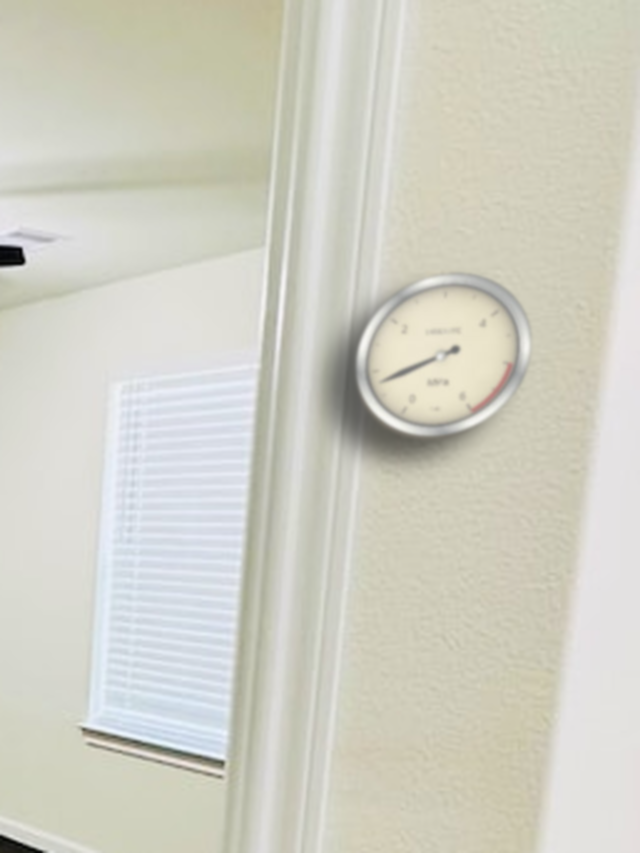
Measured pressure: 0.75 MPa
